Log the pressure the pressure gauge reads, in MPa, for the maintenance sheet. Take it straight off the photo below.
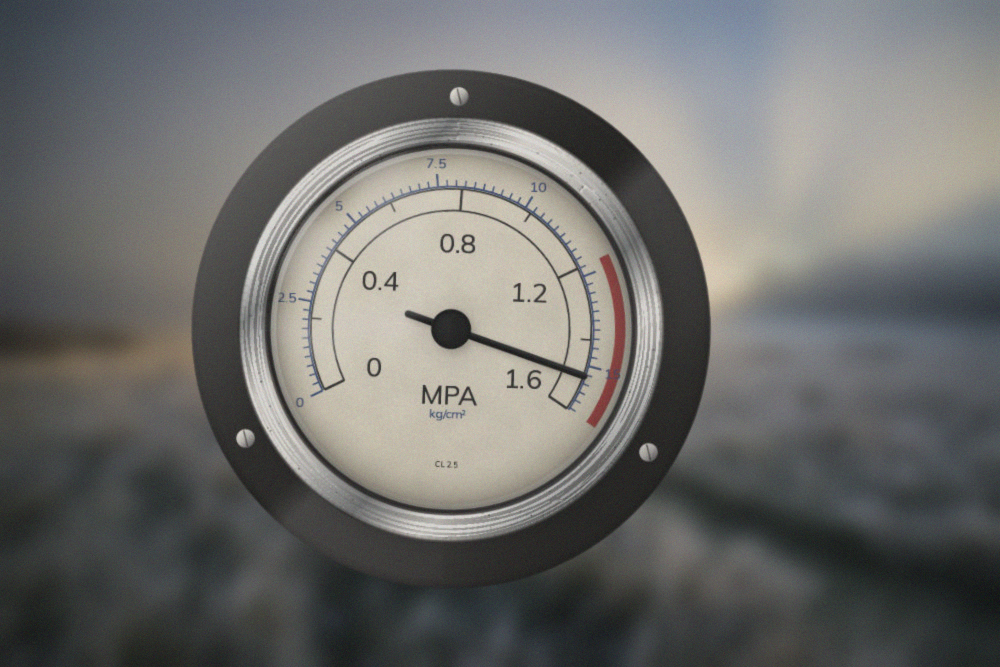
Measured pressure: 1.5 MPa
